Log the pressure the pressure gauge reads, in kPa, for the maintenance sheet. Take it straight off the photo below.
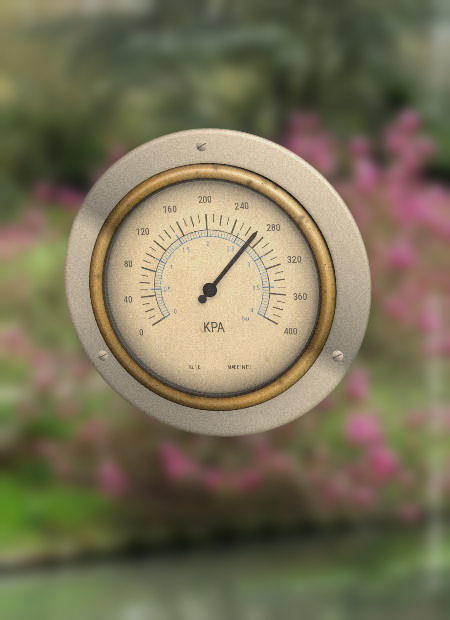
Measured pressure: 270 kPa
